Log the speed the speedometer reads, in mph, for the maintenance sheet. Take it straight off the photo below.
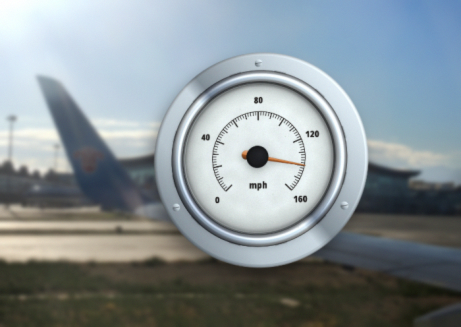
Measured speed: 140 mph
